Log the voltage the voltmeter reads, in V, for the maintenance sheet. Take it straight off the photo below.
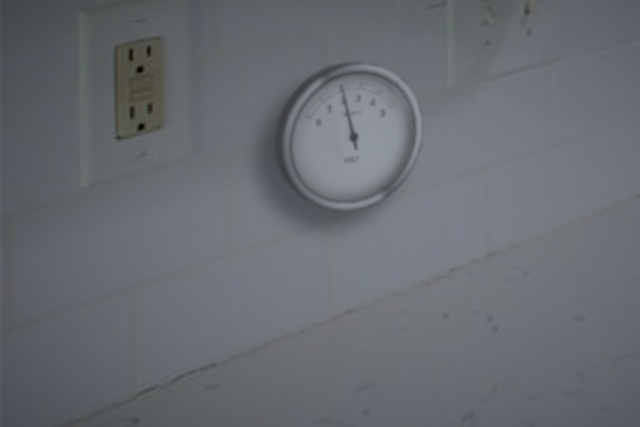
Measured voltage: 2 V
